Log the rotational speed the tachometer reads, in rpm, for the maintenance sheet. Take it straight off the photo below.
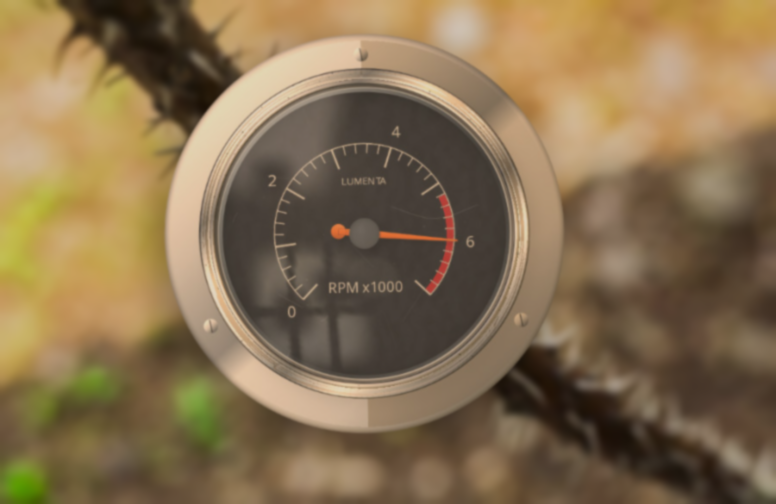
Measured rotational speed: 6000 rpm
